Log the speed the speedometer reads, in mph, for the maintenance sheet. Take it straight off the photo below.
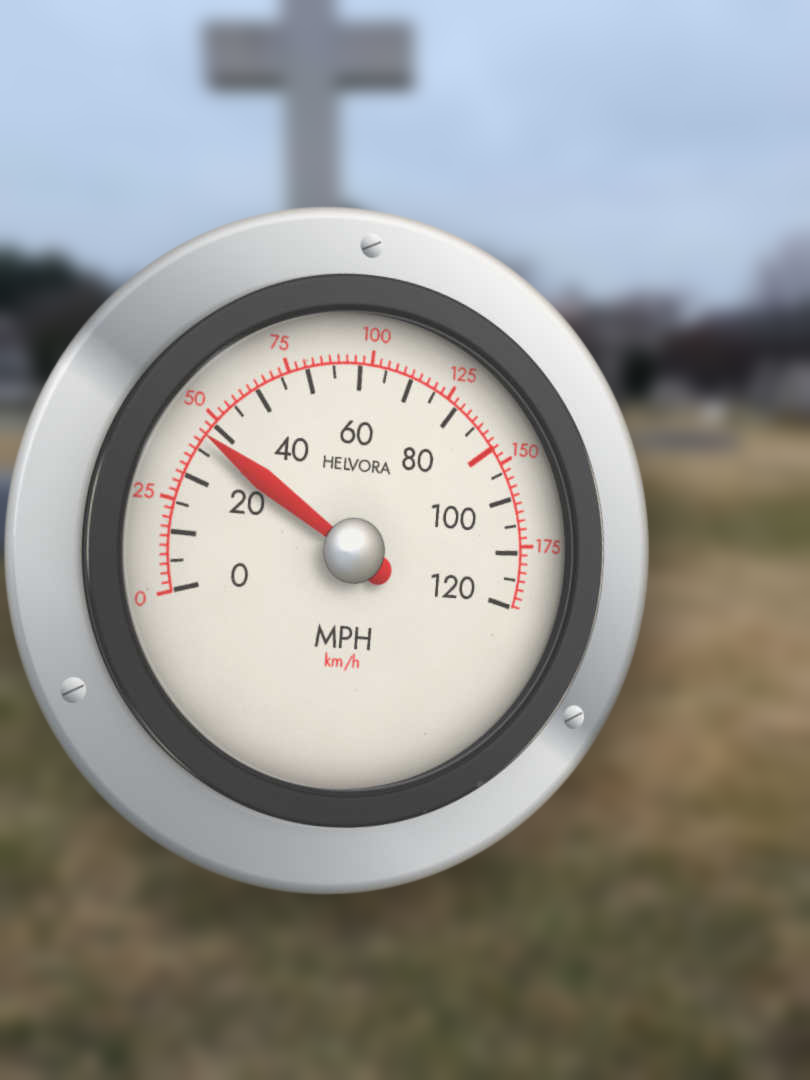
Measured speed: 27.5 mph
